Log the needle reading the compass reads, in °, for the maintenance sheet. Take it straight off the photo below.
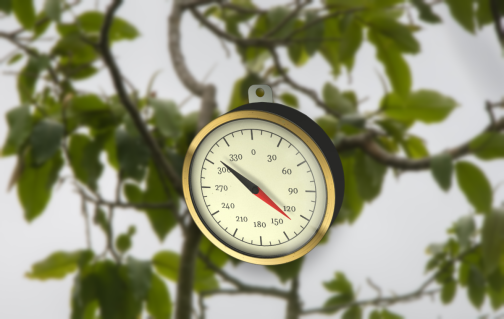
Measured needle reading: 130 °
